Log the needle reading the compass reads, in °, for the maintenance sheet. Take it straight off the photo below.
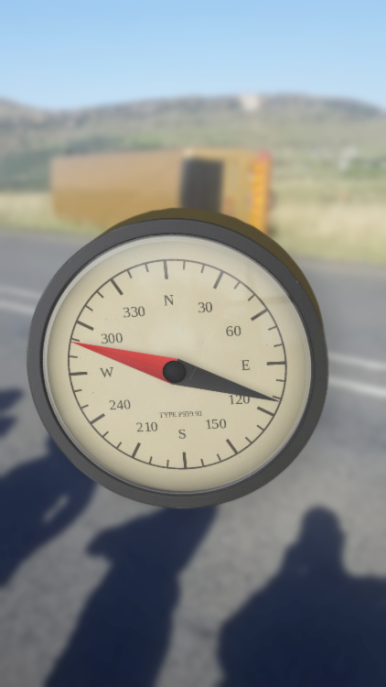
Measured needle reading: 290 °
